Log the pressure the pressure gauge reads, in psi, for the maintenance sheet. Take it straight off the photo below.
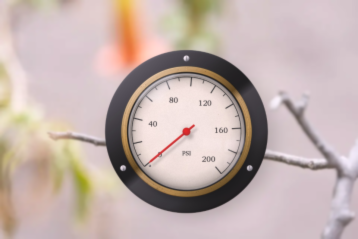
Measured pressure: 0 psi
